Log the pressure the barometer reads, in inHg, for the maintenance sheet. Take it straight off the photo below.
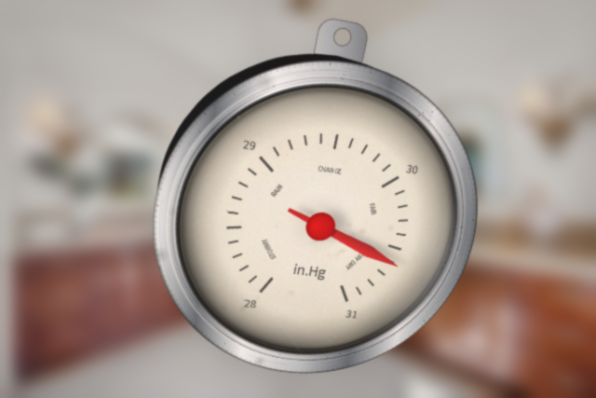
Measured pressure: 30.6 inHg
